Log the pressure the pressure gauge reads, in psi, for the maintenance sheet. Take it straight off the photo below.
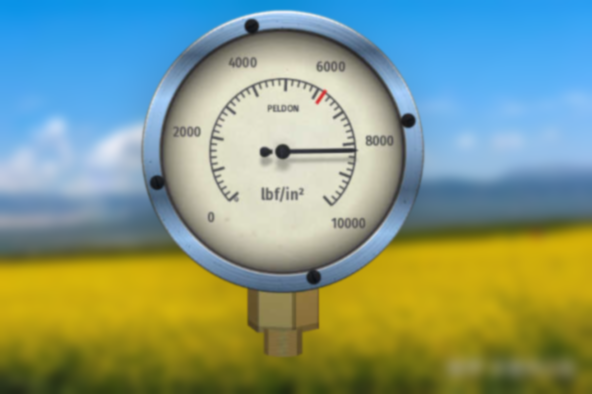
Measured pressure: 8200 psi
